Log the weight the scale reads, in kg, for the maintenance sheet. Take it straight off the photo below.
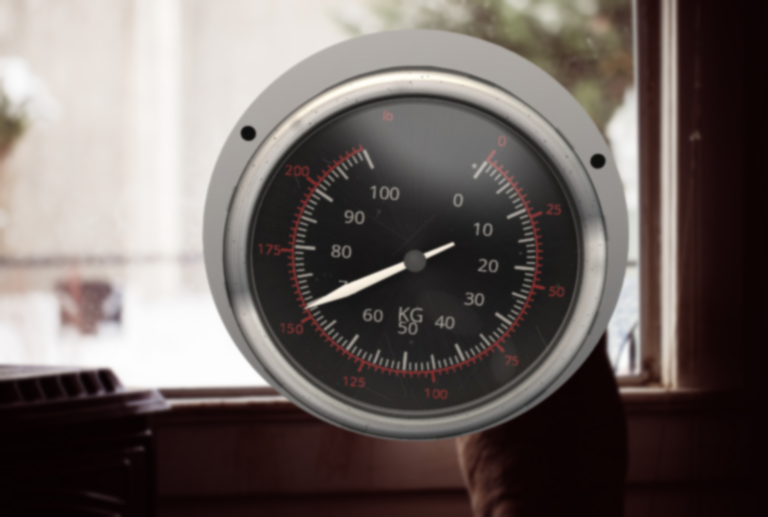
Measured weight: 70 kg
